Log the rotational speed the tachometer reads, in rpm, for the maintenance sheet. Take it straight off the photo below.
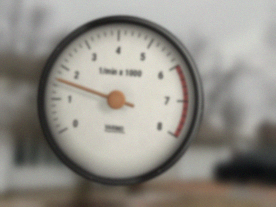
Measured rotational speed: 1600 rpm
